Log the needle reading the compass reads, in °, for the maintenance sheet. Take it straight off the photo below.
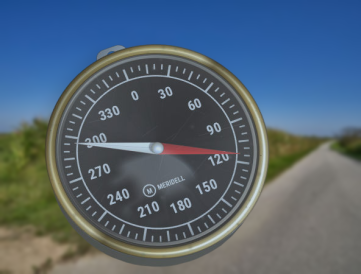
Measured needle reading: 115 °
